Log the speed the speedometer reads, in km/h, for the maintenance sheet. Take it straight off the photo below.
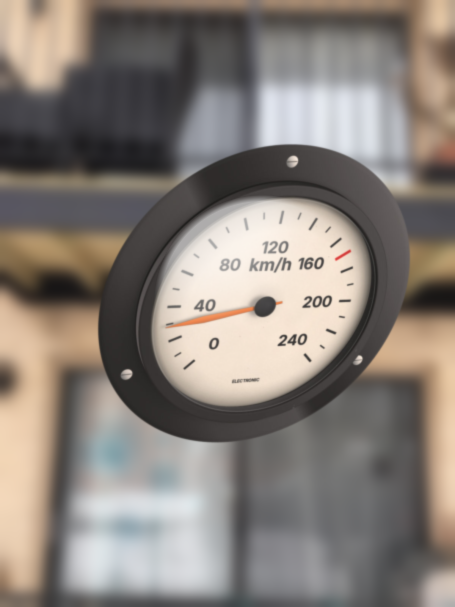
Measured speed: 30 km/h
